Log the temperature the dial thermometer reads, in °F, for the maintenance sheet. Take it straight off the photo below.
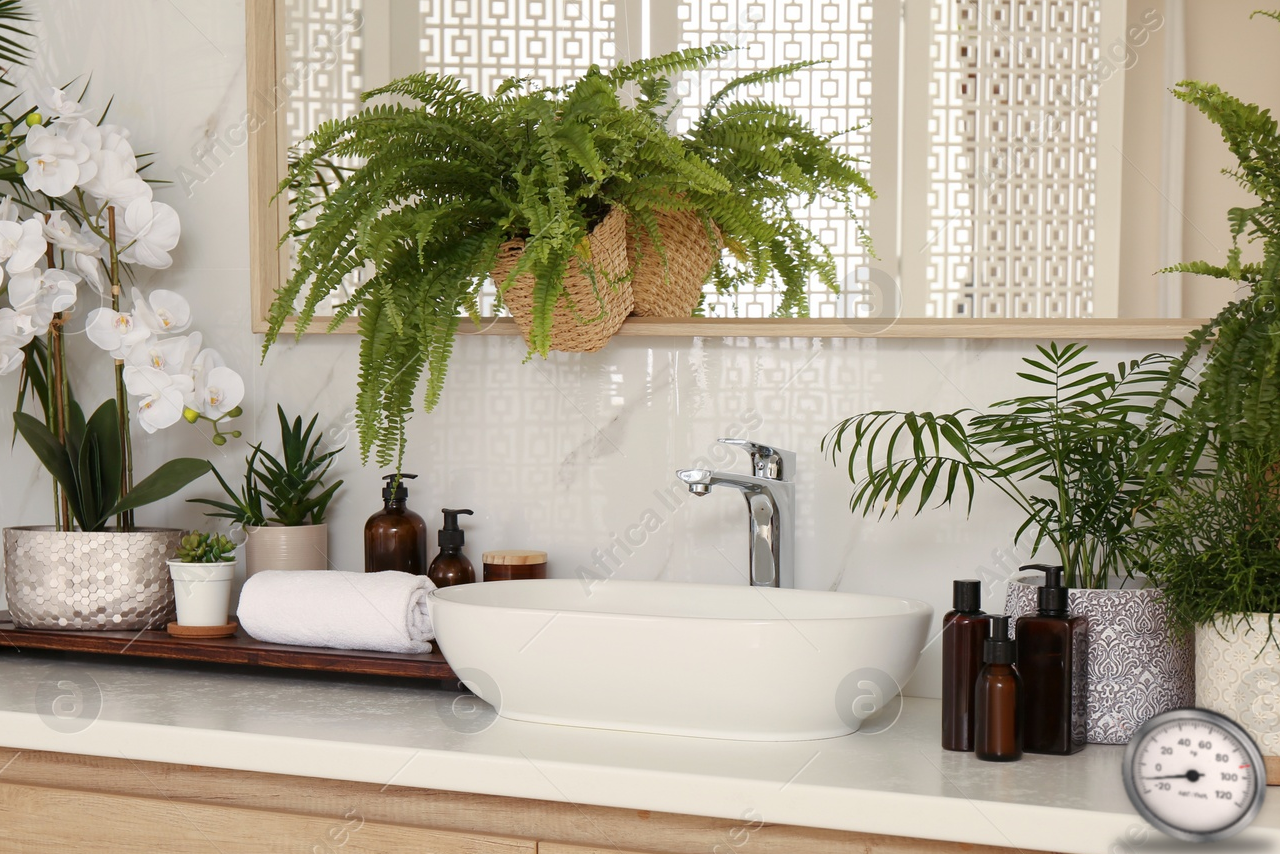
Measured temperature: -10 °F
